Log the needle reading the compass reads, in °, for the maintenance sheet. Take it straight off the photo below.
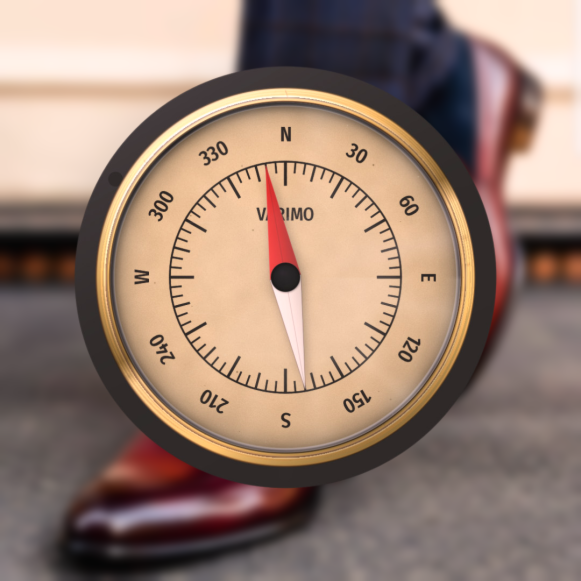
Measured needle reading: 350 °
